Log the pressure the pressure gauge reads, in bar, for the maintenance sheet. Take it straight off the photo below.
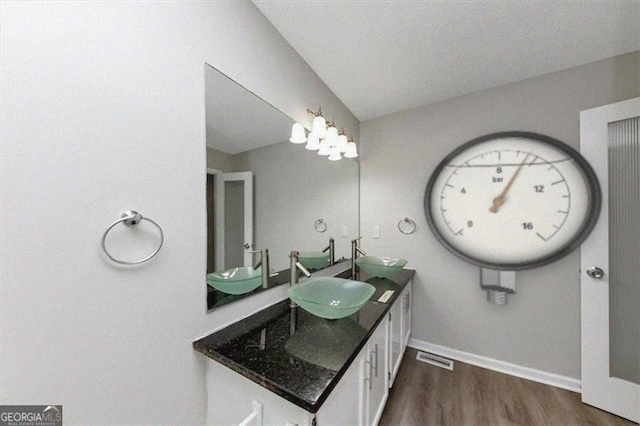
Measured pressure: 9.5 bar
